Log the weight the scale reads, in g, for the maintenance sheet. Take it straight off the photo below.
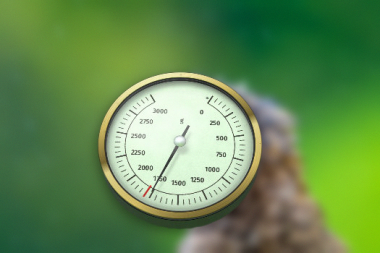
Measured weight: 1750 g
